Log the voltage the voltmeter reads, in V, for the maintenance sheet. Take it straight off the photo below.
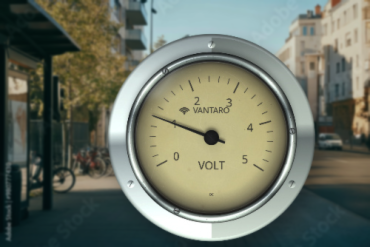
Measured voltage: 1 V
